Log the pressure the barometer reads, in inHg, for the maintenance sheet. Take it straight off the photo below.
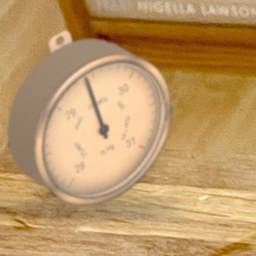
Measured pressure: 29.4 inHg
